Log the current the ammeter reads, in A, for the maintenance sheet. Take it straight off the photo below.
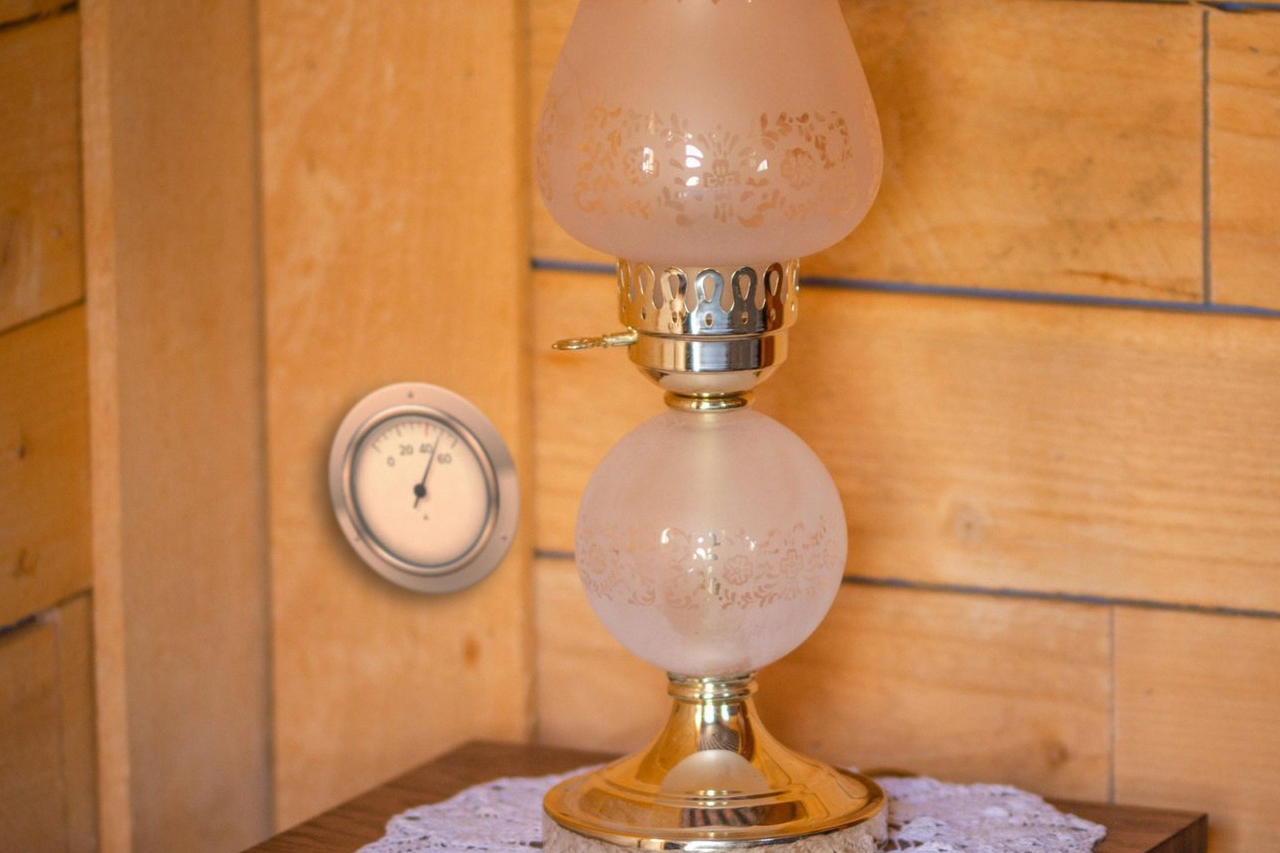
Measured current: 50 A
